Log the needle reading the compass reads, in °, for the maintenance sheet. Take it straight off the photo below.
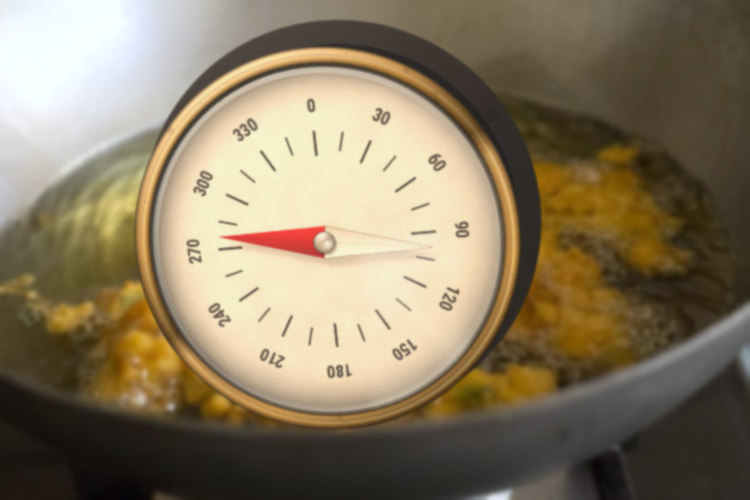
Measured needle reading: 277.5 °
